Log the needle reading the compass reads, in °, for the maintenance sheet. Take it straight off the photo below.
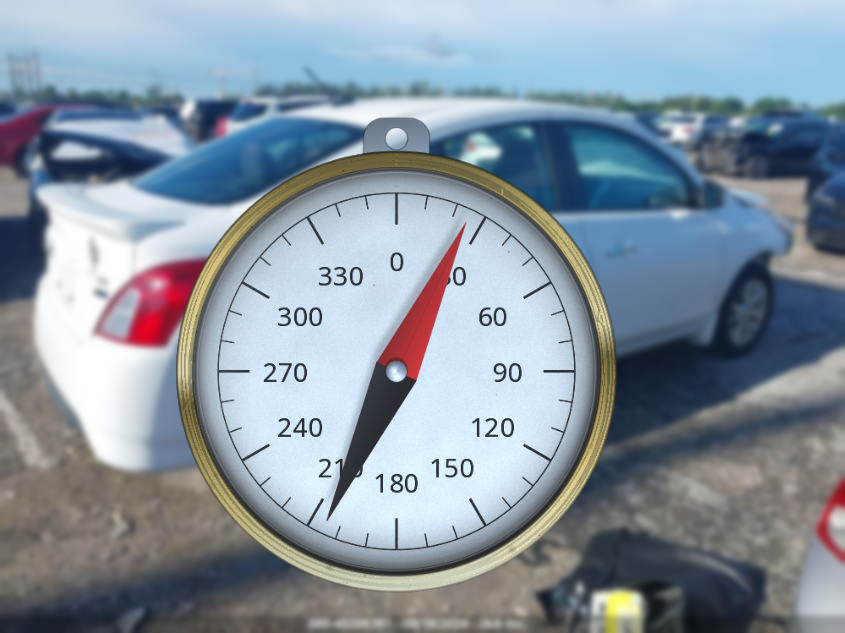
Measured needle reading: 25 °
